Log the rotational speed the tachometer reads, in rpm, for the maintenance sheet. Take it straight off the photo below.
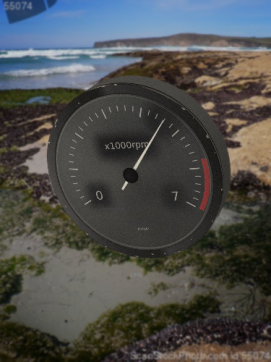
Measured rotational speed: 4600 rpm
